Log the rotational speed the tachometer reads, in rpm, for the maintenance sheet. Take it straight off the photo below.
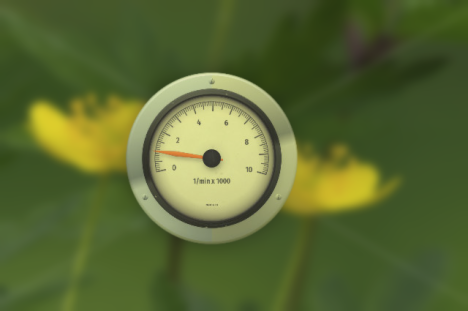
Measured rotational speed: 1000 rpm
